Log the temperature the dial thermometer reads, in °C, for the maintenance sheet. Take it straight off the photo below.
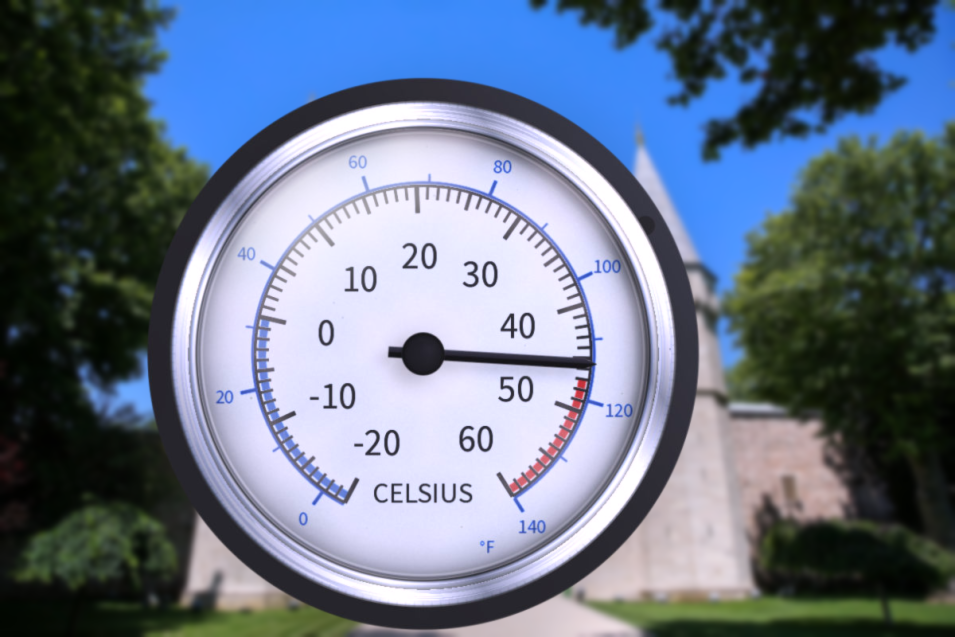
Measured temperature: 45.5 °C
